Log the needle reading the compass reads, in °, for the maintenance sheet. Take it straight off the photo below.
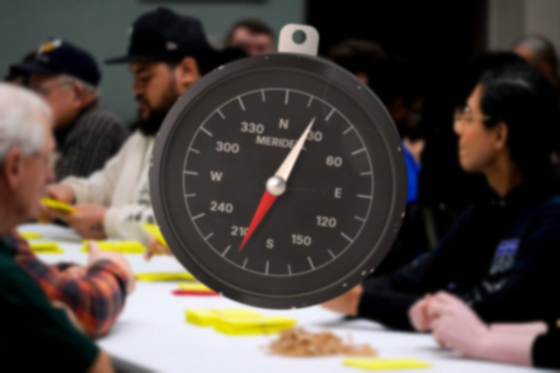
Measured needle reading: 202.5 °
